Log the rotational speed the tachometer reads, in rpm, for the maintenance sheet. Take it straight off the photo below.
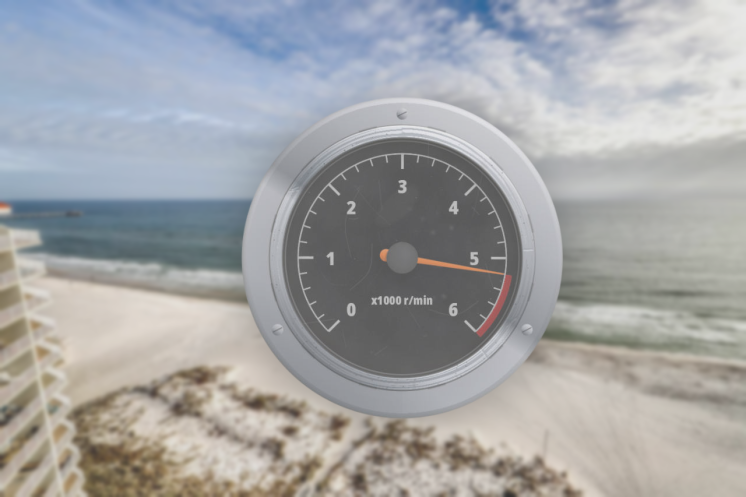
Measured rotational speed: 5200 rpm
